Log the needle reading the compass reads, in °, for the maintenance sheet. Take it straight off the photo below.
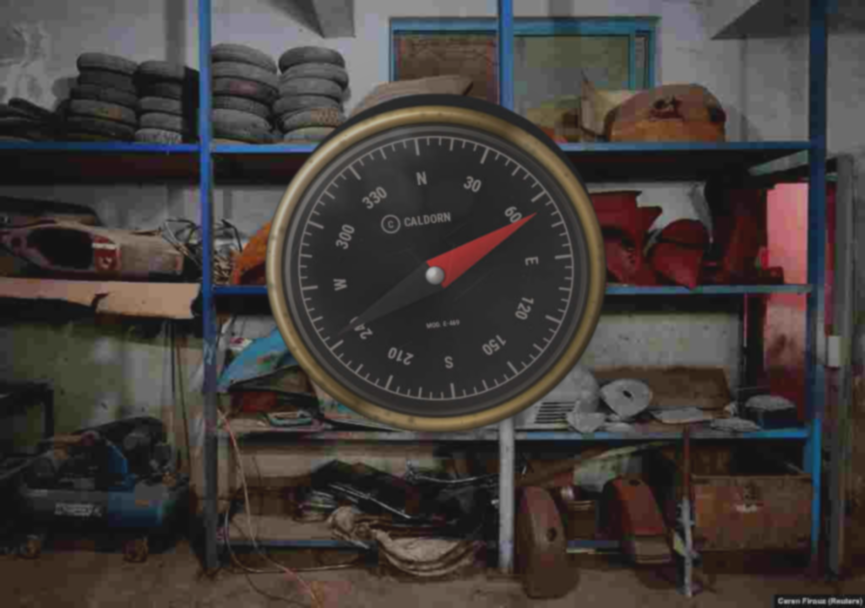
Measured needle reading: 65 °
